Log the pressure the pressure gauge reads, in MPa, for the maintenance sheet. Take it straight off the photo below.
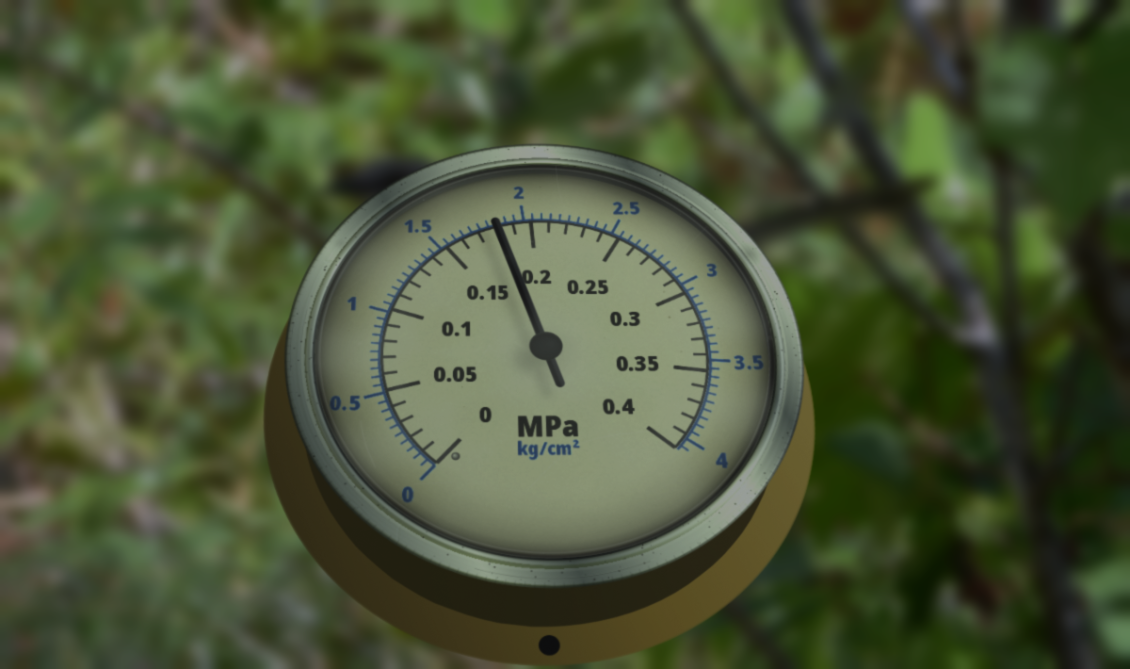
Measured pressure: 0.18 MPa
